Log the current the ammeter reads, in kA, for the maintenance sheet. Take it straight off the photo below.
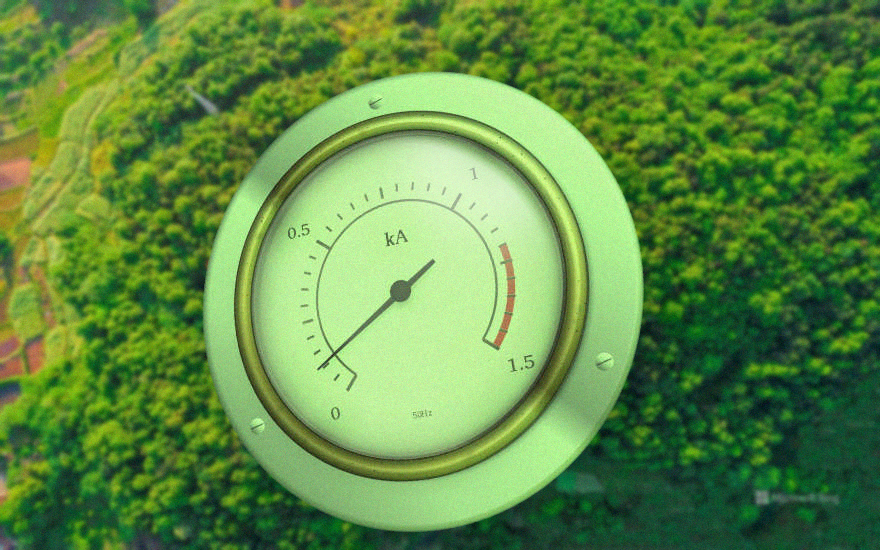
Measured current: 0.1 kA
